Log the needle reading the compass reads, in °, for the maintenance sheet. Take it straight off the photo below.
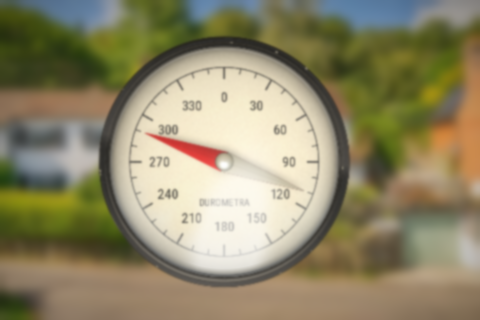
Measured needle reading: 290 °
